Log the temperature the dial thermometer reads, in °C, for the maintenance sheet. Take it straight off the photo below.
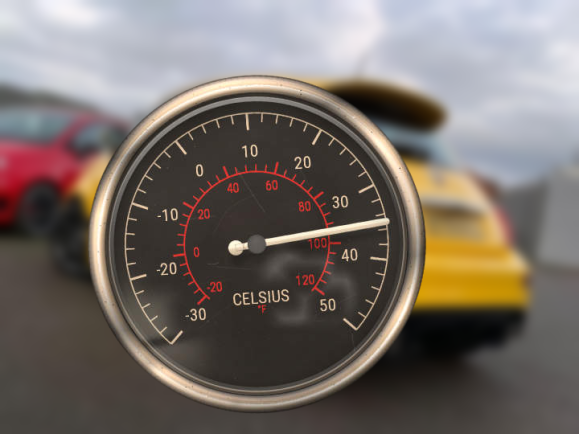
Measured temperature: 35 °C
